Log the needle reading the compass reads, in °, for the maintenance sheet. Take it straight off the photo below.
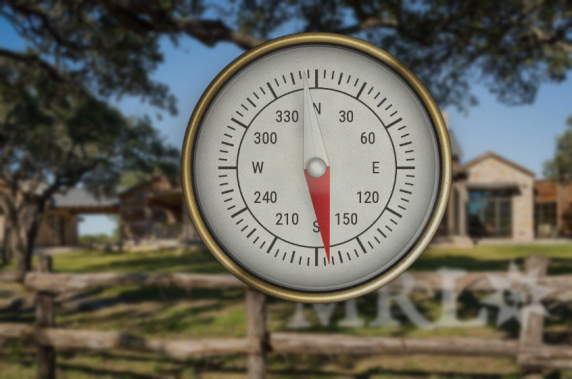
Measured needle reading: 172.5 °
